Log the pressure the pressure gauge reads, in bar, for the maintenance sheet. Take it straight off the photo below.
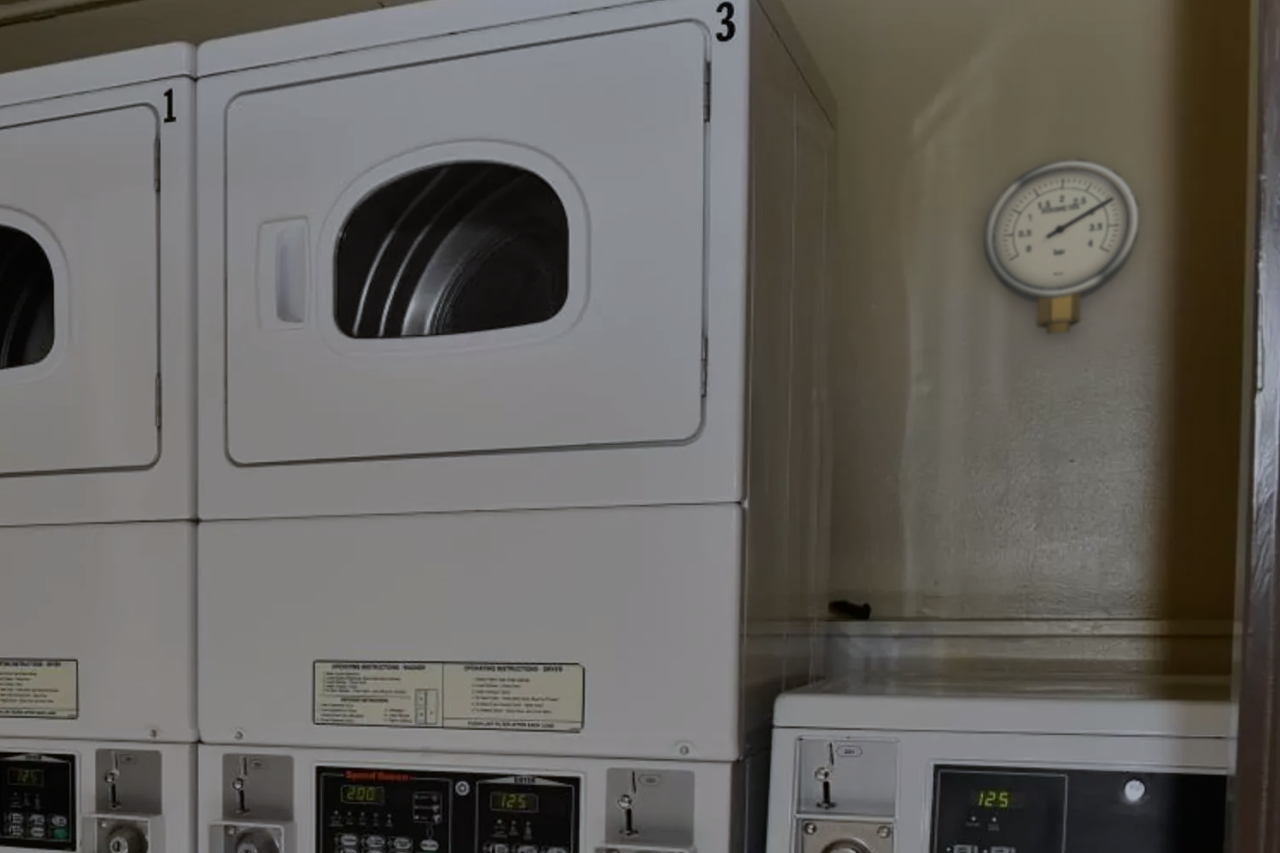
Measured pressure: 3 bar
